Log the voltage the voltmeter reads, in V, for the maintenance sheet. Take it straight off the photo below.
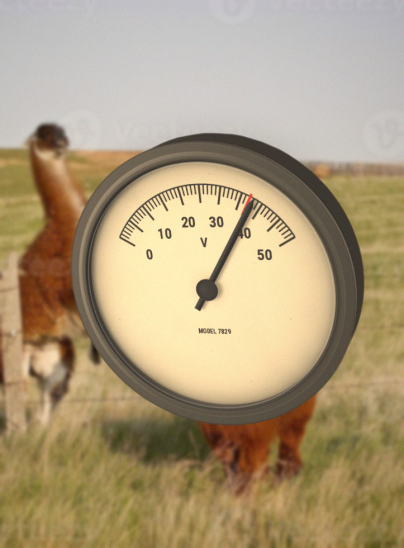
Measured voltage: 38 V
